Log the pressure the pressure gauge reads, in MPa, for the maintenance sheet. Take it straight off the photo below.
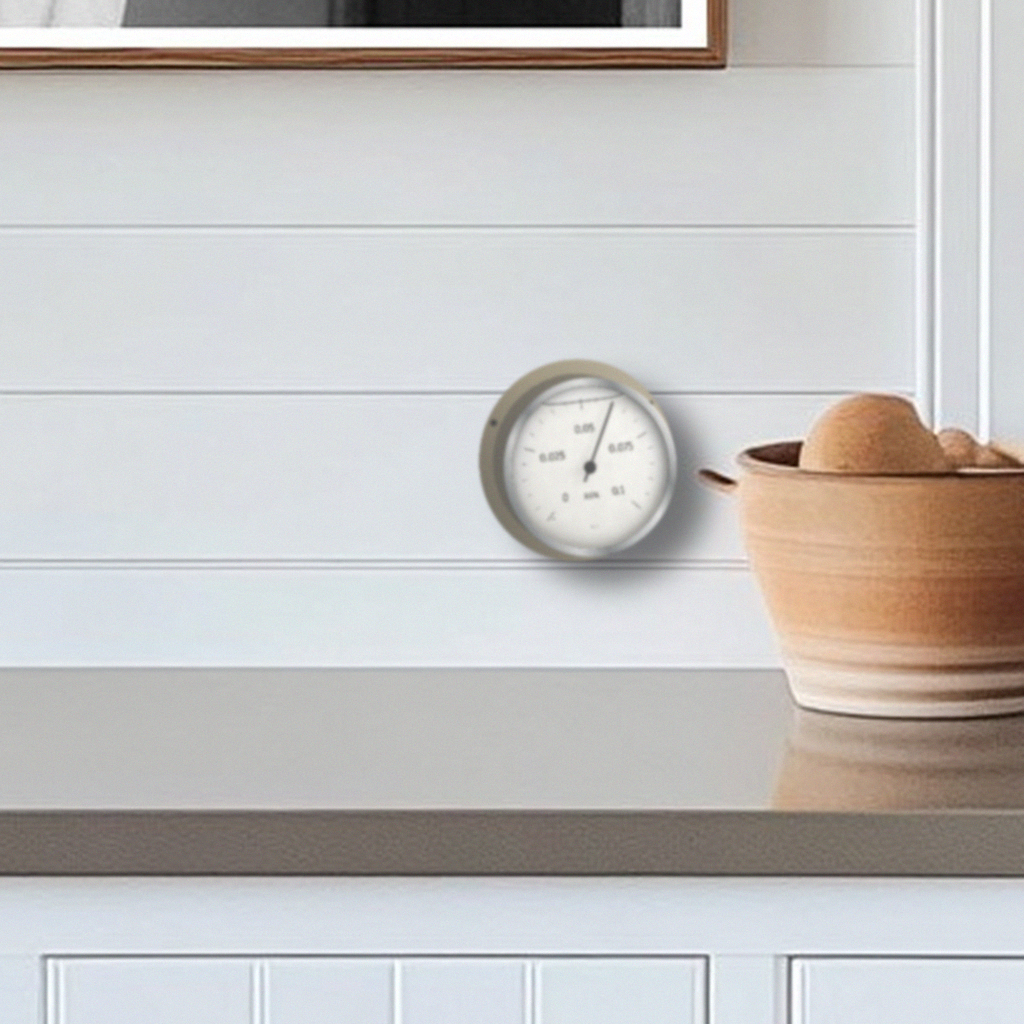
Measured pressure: 0.06 MPa
